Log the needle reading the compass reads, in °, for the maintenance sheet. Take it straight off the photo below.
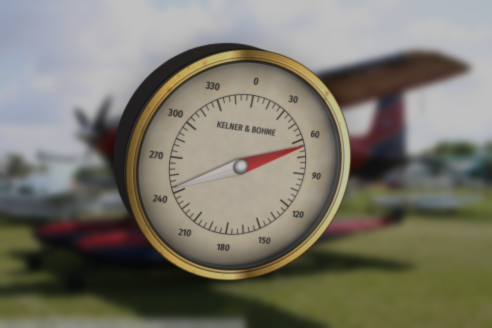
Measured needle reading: 65 °
